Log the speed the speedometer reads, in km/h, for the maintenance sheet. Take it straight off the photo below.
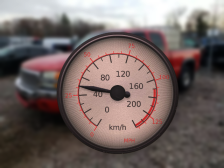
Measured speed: 50 km/h
